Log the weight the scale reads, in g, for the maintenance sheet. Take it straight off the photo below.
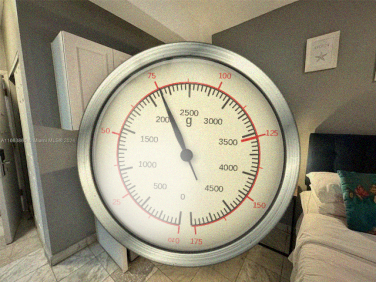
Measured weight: 2150 g
